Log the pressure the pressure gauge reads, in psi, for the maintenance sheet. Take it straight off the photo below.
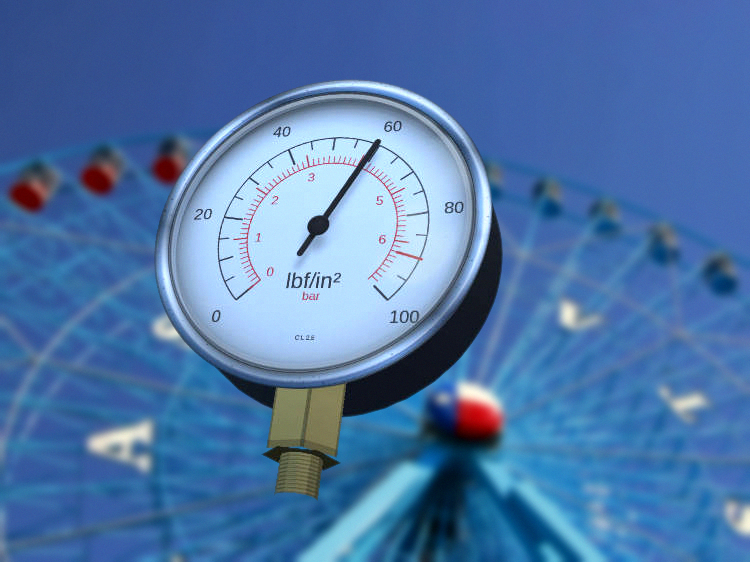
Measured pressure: 60 psi
